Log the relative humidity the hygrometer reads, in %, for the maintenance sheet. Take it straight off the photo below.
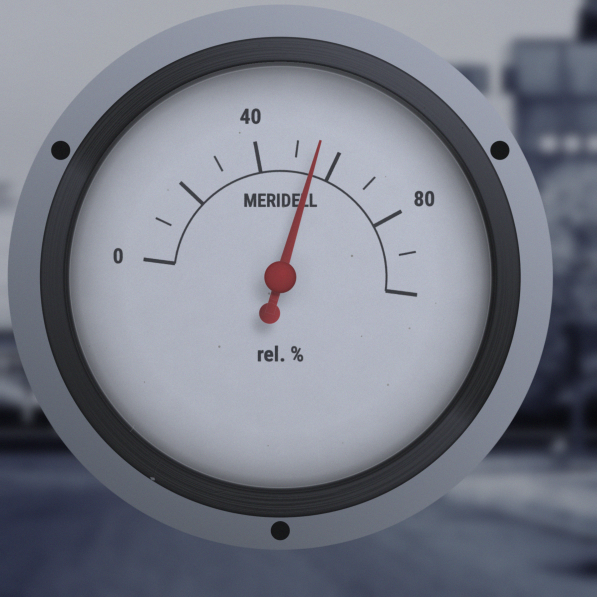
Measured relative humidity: 55 %
